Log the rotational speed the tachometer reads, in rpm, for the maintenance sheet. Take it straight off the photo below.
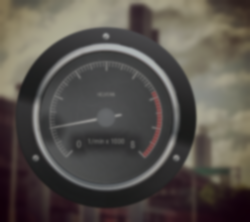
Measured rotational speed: 1000 rpm
